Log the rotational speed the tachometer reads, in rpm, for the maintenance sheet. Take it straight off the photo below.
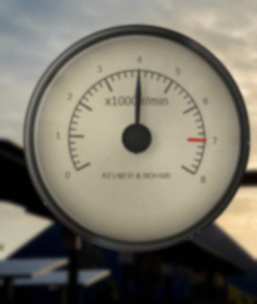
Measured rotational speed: 4000 rpm
